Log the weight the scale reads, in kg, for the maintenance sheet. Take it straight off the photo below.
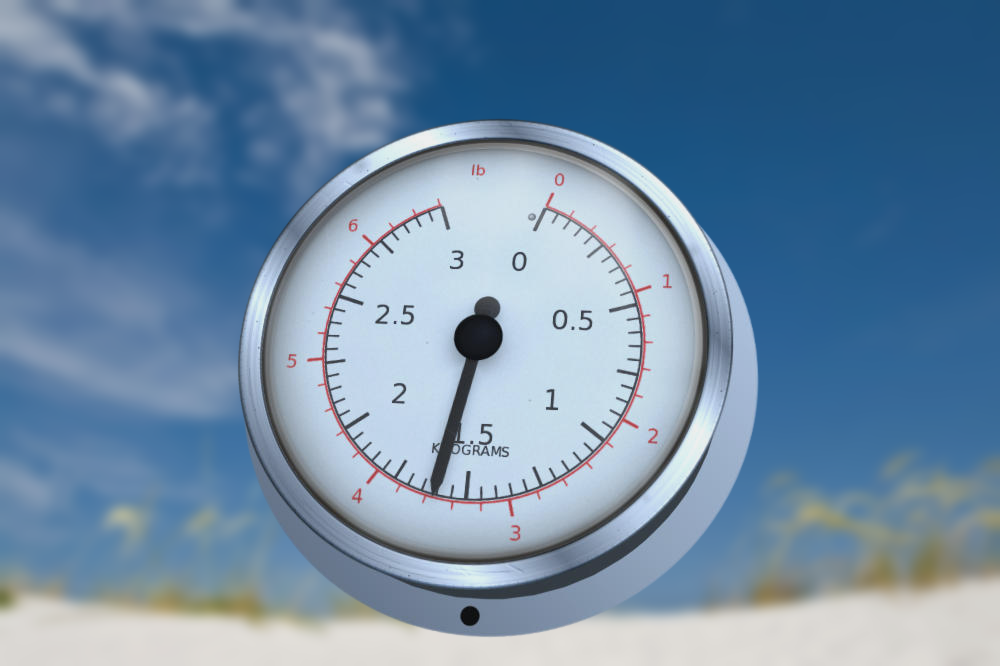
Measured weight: 1.6 kg
